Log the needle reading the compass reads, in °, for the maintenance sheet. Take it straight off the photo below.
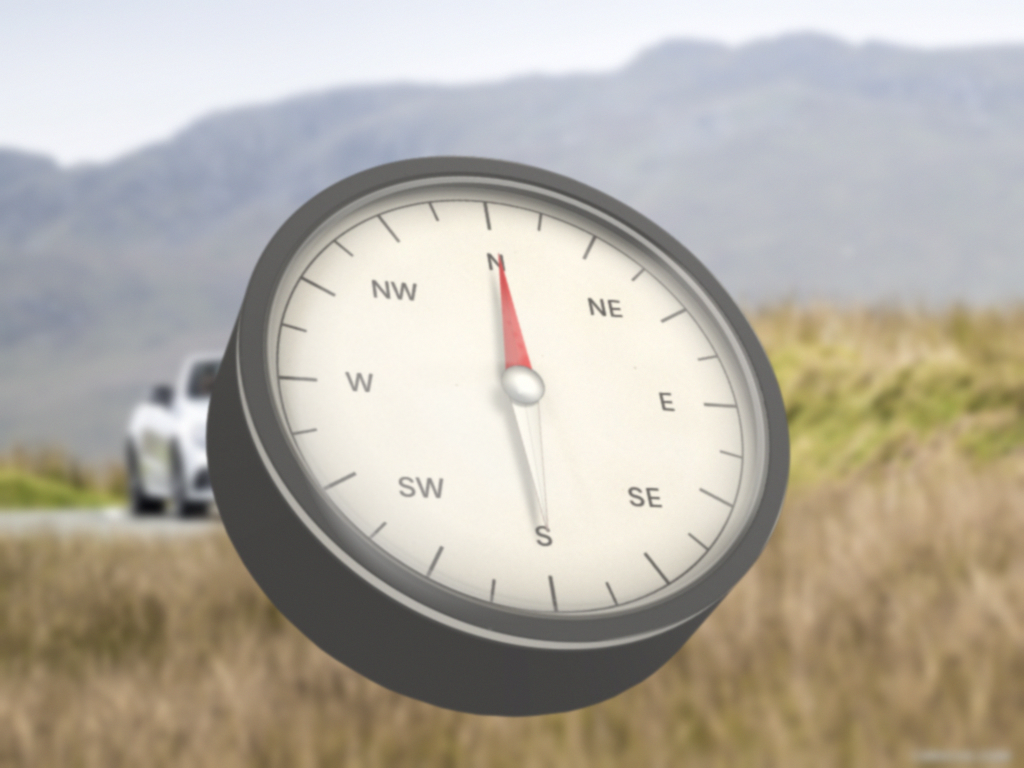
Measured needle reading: 0 °
